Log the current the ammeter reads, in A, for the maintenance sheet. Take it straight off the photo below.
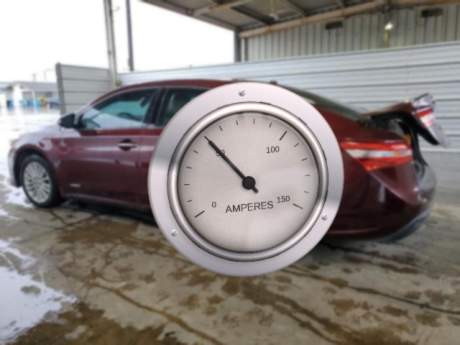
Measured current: 50 A
